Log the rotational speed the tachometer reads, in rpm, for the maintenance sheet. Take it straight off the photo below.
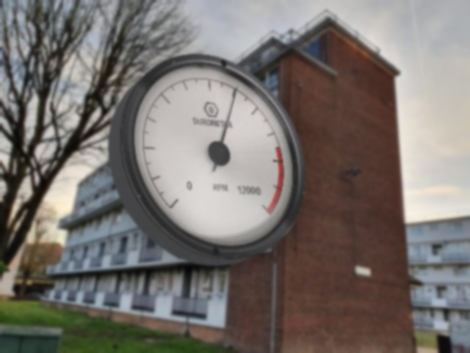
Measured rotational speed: 7000 rpm
